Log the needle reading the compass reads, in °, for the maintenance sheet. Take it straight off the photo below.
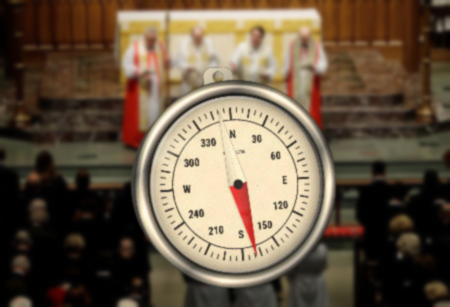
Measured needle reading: 170 °
